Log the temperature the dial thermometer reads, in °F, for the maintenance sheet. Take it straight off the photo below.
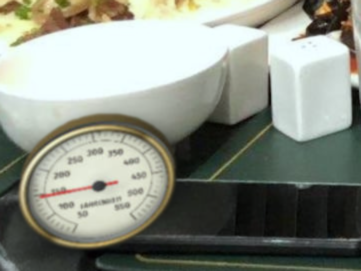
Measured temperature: 150 °F
